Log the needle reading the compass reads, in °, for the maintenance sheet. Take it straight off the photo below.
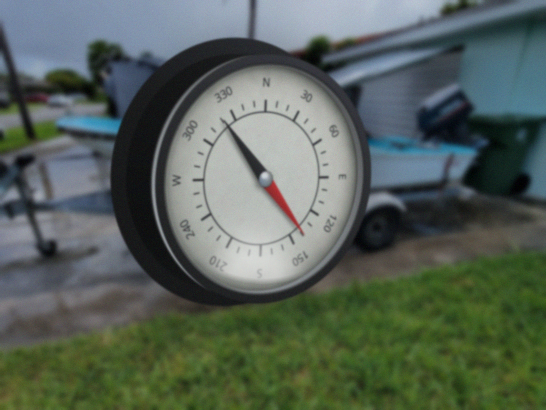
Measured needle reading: 140 °
